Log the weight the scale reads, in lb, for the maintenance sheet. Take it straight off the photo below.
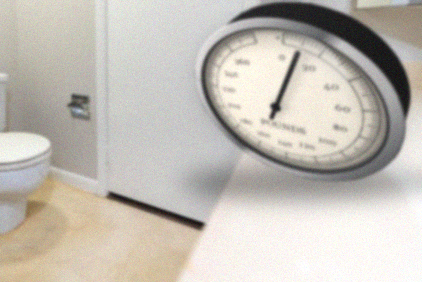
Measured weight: 10 lb
